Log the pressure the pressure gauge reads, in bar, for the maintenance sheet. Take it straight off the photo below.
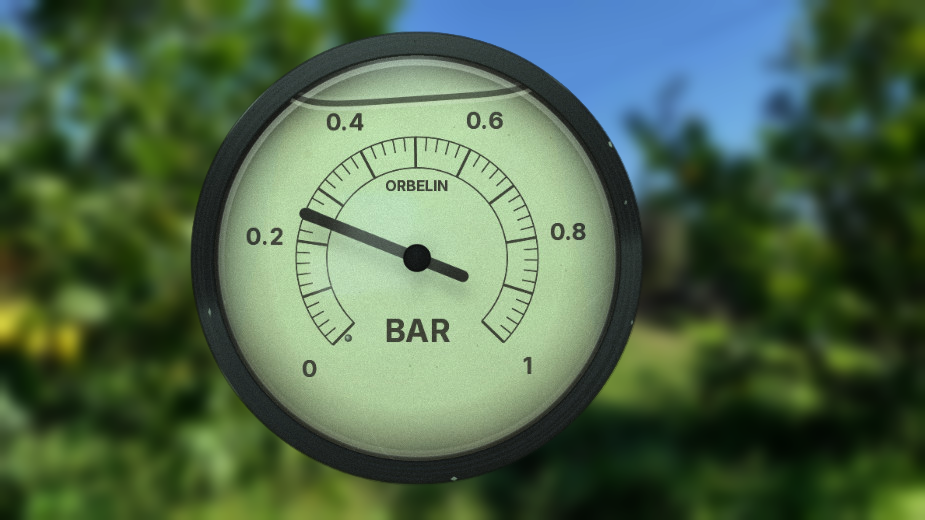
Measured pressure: 0.25 bar
